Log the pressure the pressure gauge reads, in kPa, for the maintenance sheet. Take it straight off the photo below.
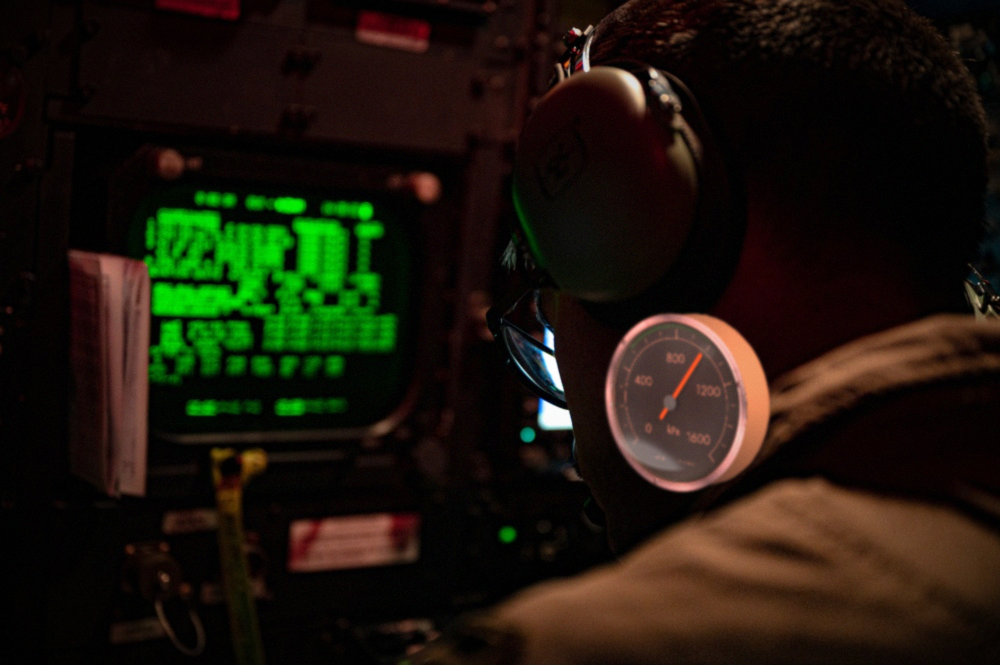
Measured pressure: 1000 kPa
